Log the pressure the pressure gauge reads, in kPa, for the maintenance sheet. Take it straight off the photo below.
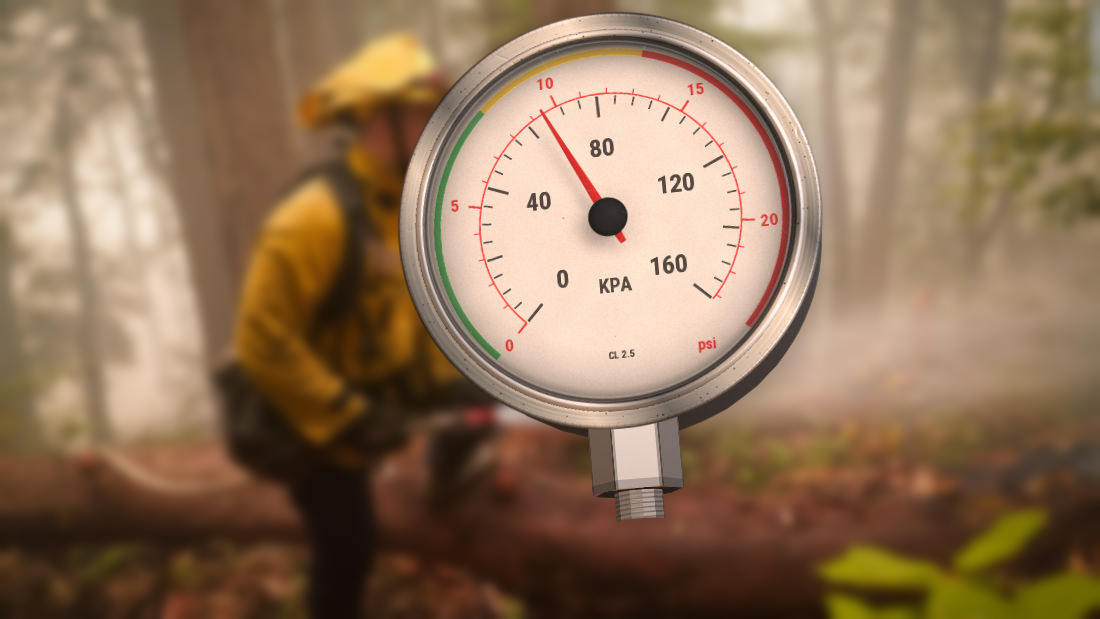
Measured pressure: 65 kPa
